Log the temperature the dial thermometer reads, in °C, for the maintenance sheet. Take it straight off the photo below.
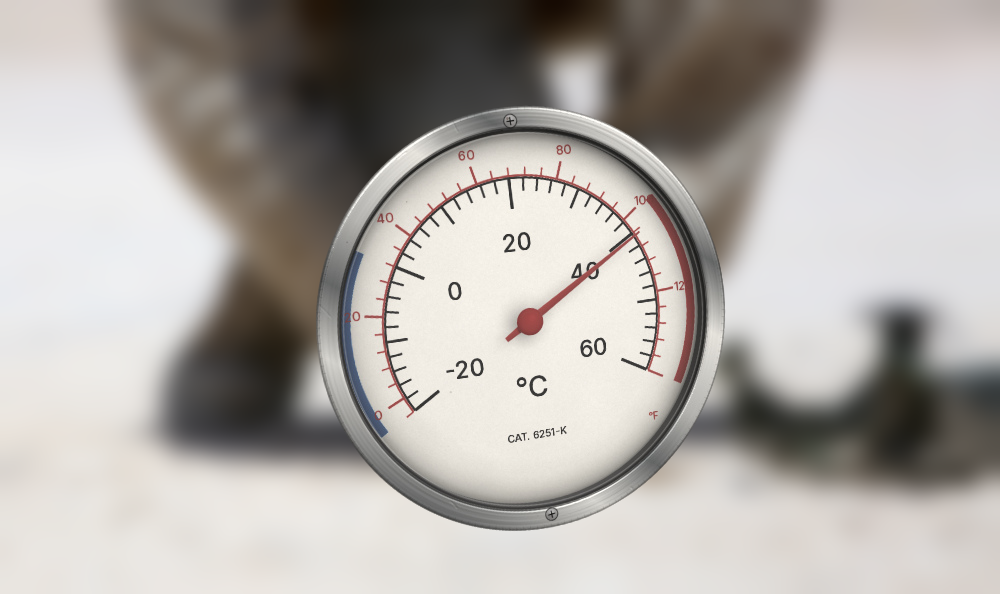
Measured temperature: 40 °C
